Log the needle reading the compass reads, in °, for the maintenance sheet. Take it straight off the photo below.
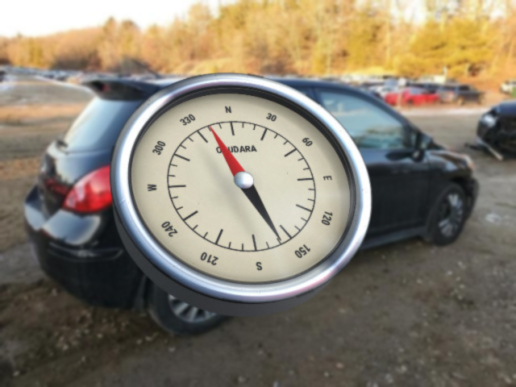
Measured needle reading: 340 °
